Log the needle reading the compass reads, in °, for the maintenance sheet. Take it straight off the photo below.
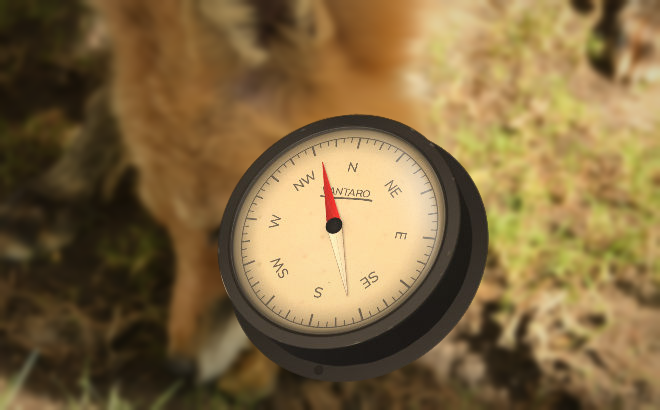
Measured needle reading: 335 °
